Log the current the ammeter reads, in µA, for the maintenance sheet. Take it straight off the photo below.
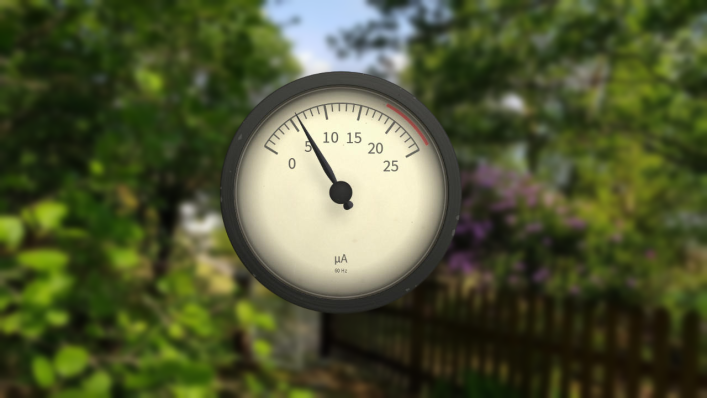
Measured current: 6 µA
